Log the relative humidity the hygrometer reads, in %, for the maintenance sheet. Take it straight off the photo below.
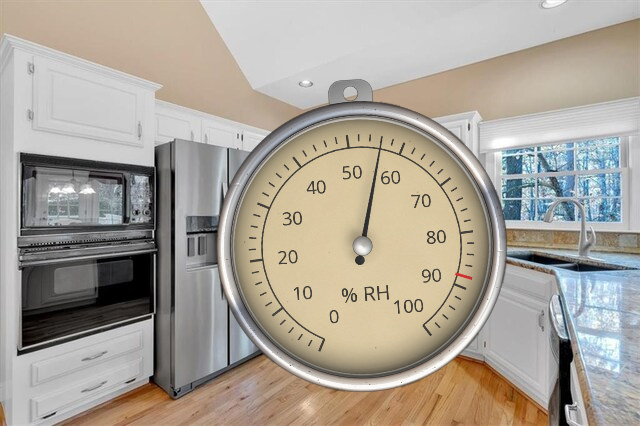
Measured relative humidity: 56 %
